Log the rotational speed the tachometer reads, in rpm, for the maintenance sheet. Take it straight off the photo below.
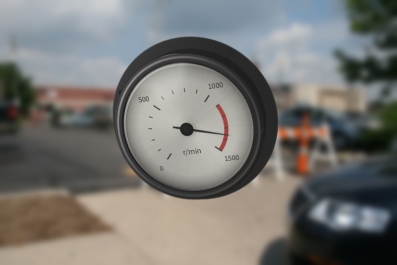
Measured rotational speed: 1350 rpm
